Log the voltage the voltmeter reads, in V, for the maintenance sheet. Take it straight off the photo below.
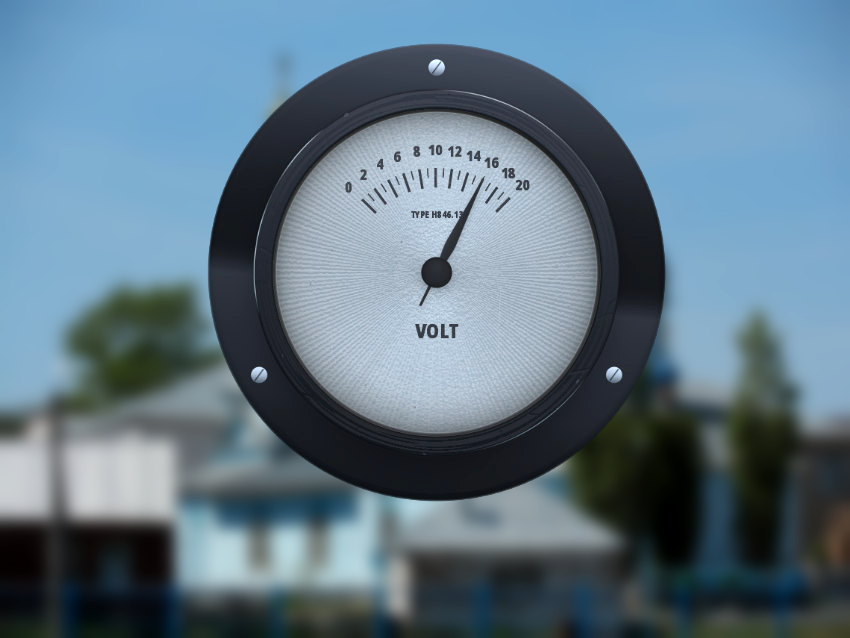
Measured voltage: 16 V
